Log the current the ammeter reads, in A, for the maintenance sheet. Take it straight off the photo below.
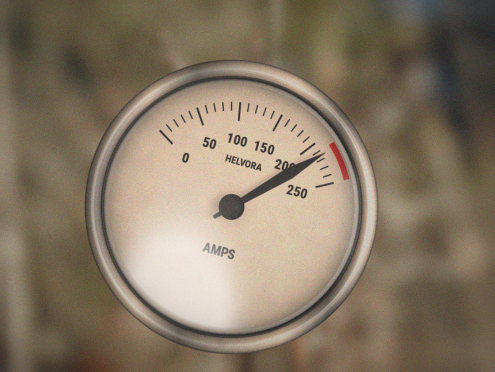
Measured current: 215 A
